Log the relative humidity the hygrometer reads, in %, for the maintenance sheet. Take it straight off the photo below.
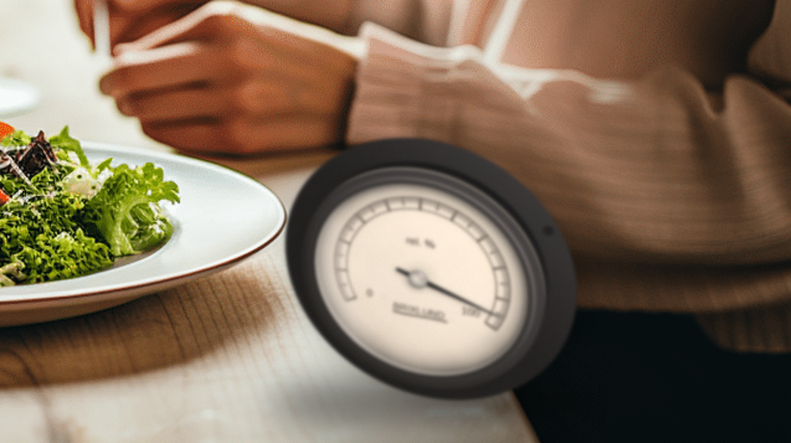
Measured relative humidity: 95 %
